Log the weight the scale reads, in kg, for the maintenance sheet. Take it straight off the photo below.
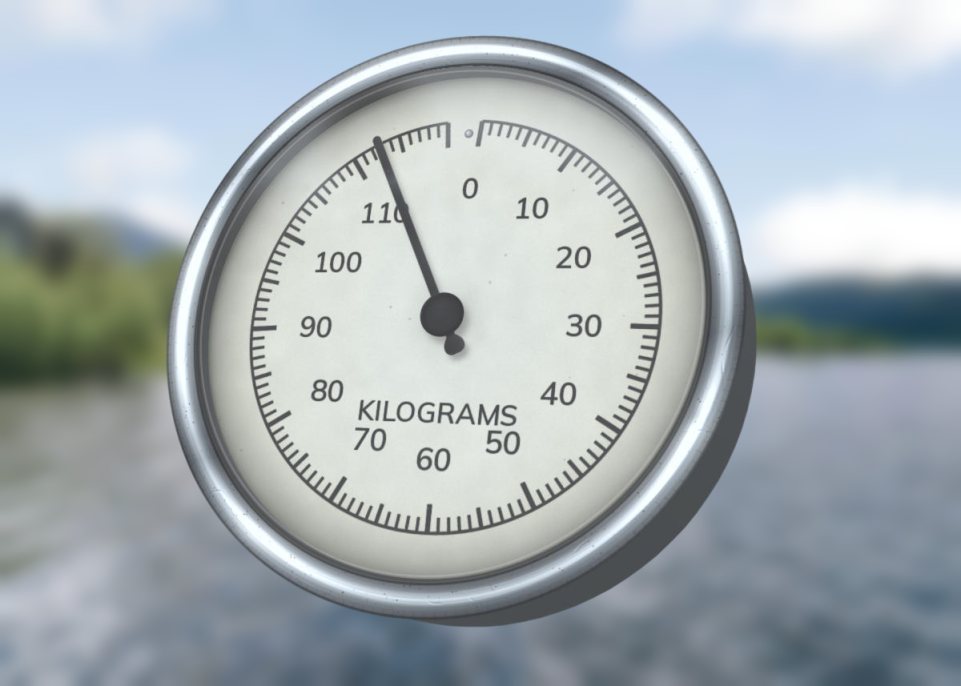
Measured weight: 113 kg
